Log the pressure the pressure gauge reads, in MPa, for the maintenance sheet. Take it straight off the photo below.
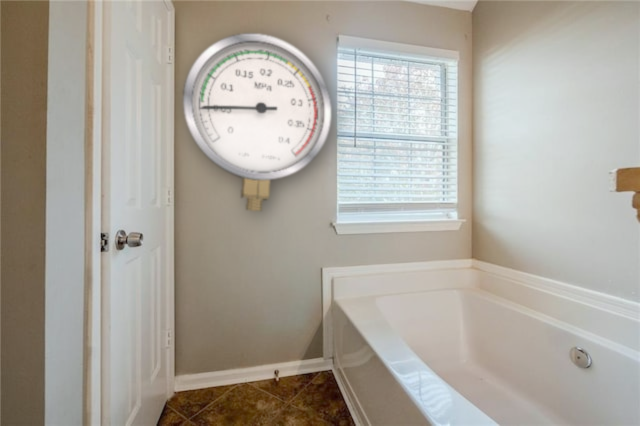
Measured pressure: 0.05 MPa
